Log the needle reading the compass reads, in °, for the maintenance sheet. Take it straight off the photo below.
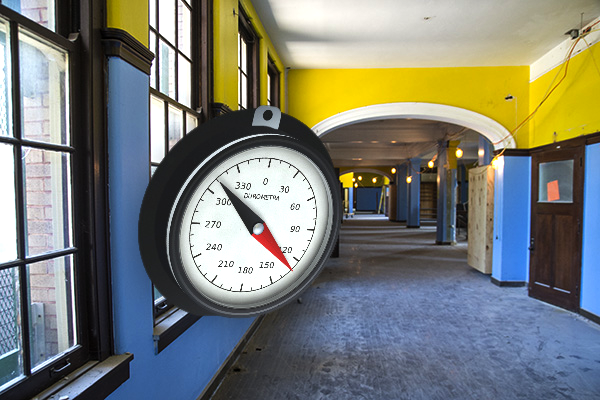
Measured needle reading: 130 °
